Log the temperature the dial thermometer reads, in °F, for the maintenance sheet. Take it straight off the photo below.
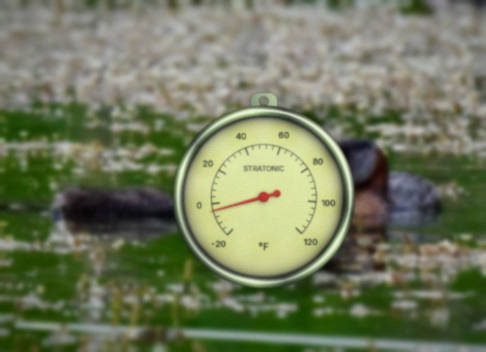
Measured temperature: -4 °F
